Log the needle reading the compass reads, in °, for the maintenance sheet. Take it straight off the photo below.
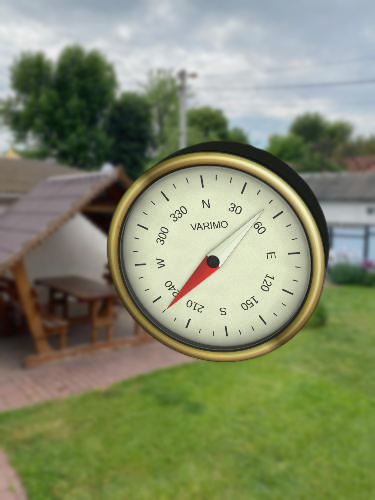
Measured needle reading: 230 °
